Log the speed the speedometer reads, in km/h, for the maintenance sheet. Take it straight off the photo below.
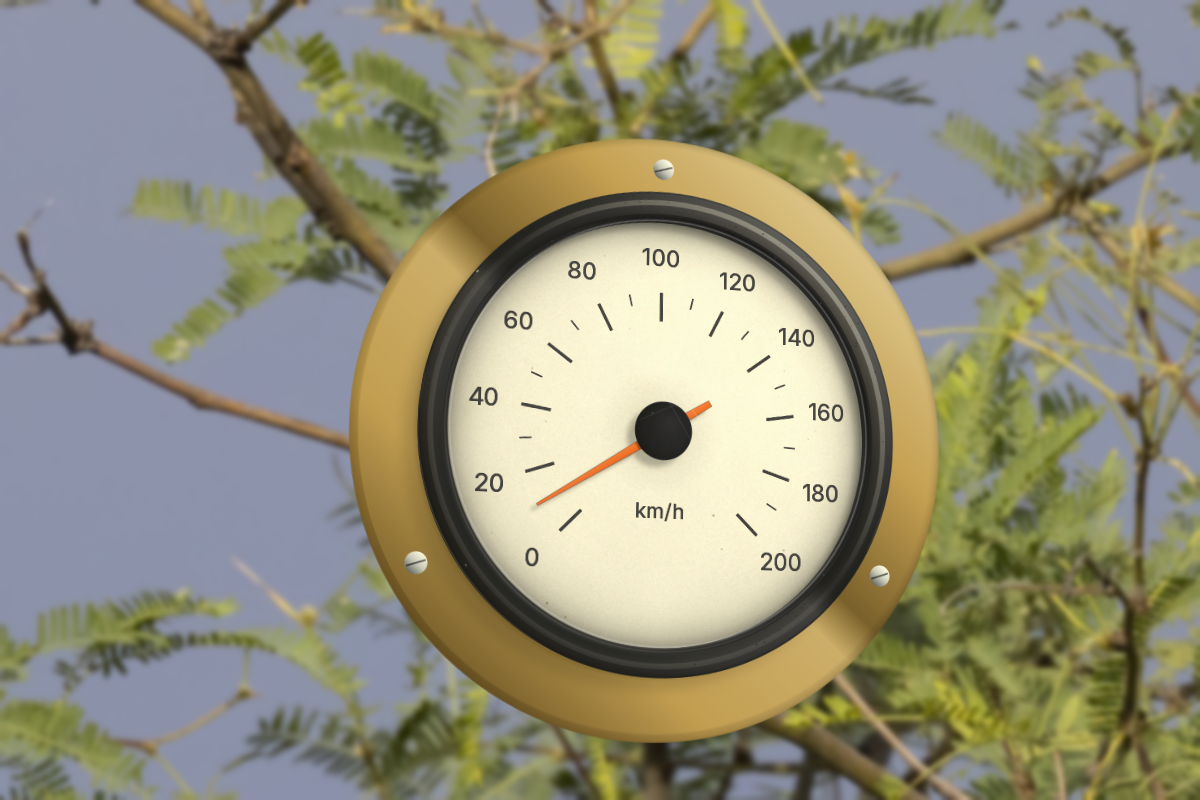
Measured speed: 10 km/h
